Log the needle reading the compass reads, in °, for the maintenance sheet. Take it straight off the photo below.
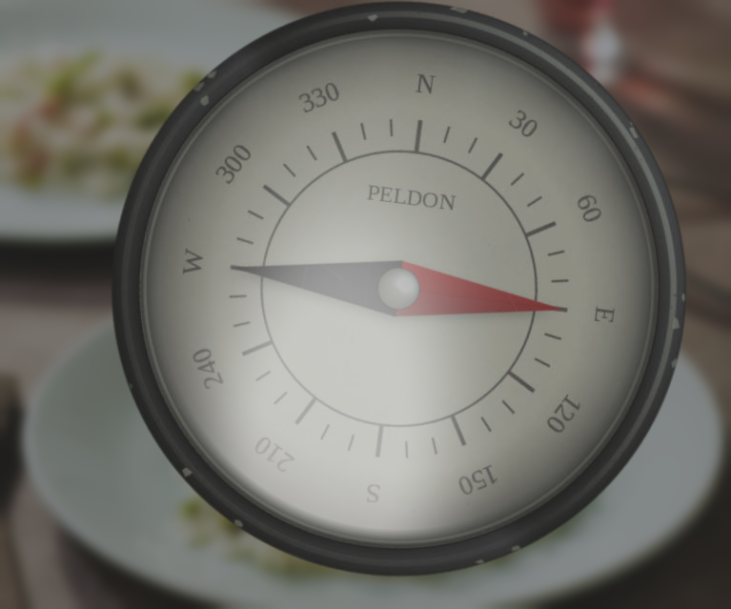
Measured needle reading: 90 °
